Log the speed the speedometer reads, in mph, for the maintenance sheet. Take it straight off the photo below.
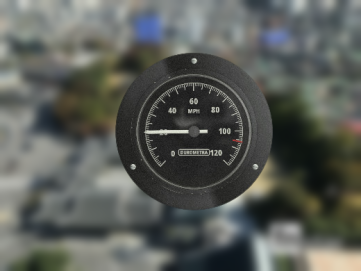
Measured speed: 20 mph
